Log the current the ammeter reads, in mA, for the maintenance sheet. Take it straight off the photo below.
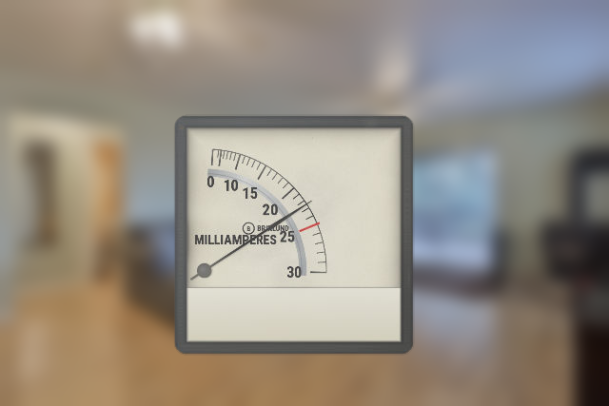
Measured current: 22.5 mA
